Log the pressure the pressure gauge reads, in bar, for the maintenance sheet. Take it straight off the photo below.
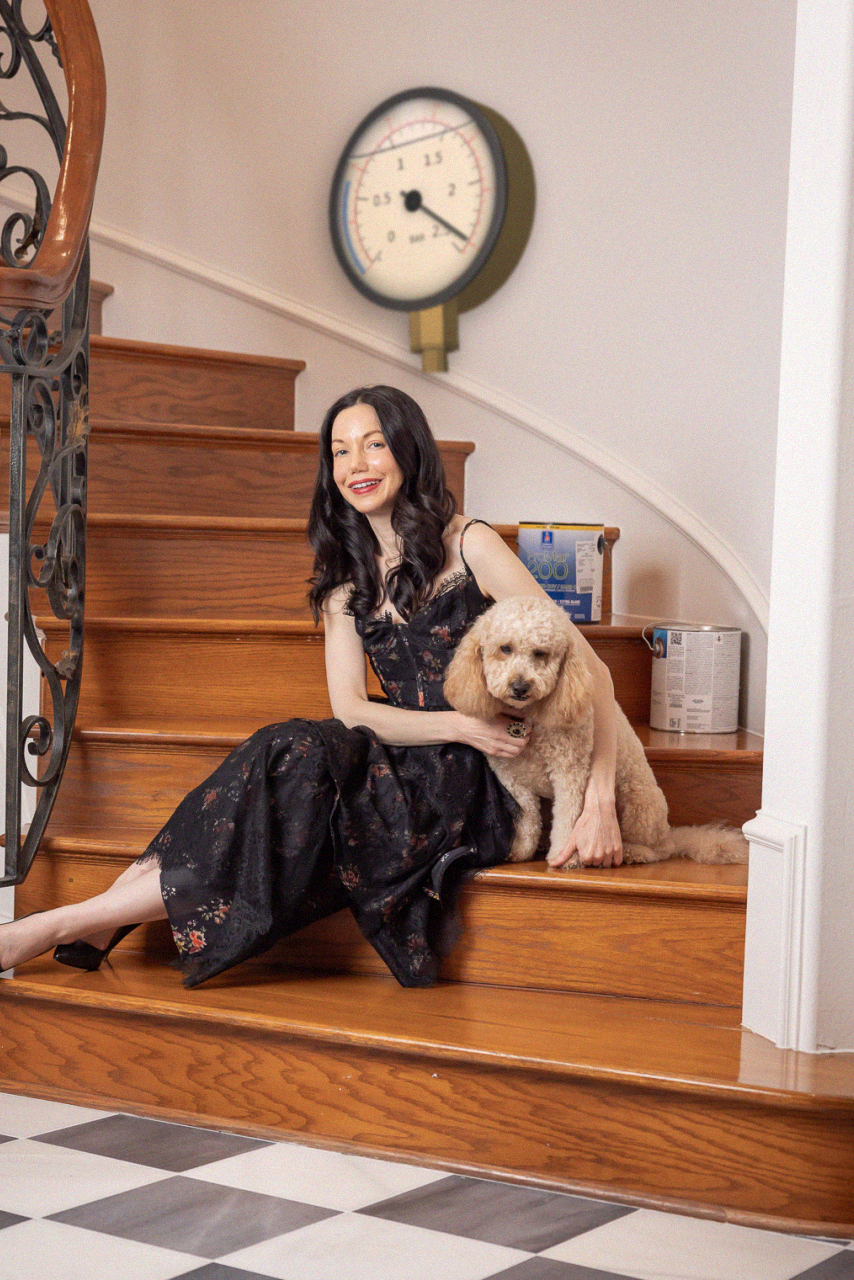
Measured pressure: 2.4 bar
